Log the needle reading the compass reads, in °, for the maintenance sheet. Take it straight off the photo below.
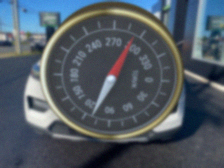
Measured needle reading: 292.5 °
